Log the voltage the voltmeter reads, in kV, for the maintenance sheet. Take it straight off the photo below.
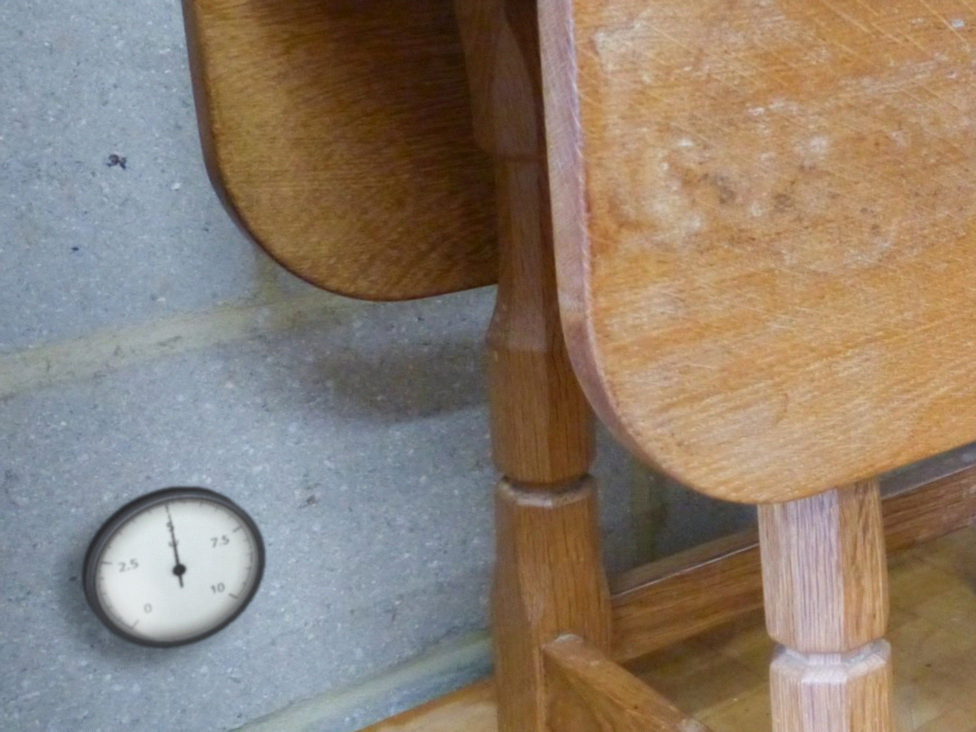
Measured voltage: 5 kV
